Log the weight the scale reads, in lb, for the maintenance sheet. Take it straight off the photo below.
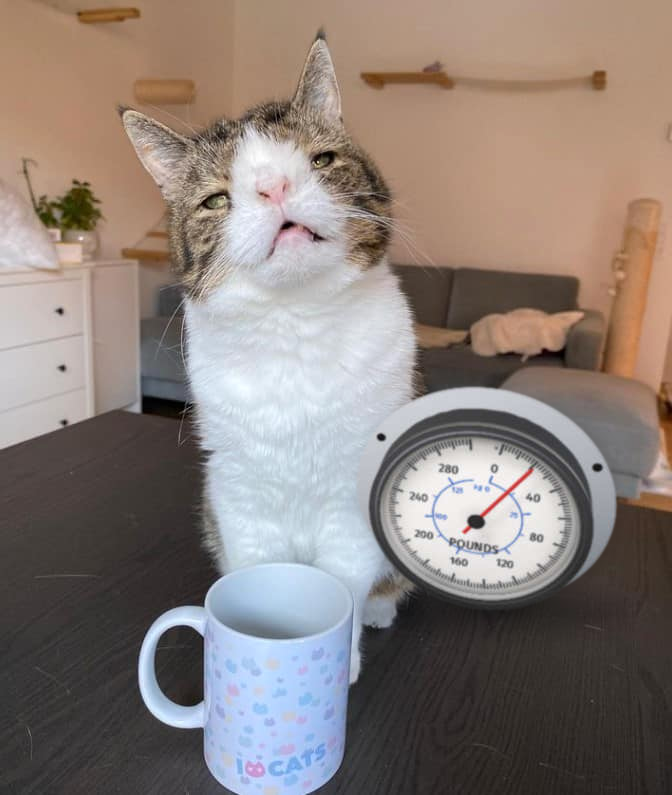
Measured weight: 20 lb
